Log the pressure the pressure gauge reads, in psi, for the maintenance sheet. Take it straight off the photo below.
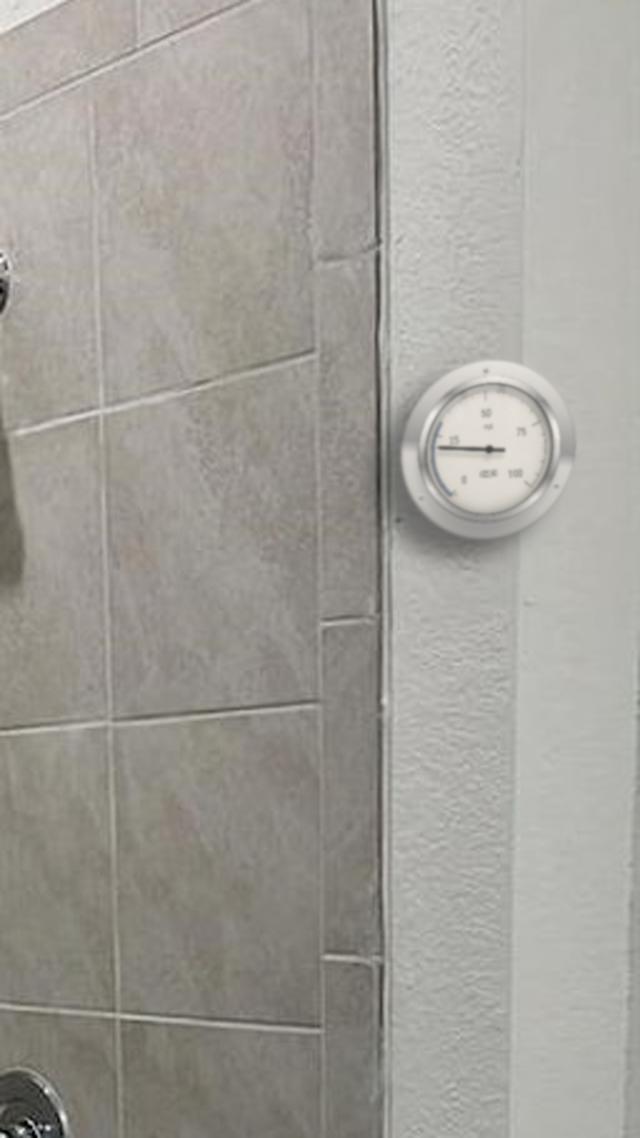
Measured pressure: 20 psi
